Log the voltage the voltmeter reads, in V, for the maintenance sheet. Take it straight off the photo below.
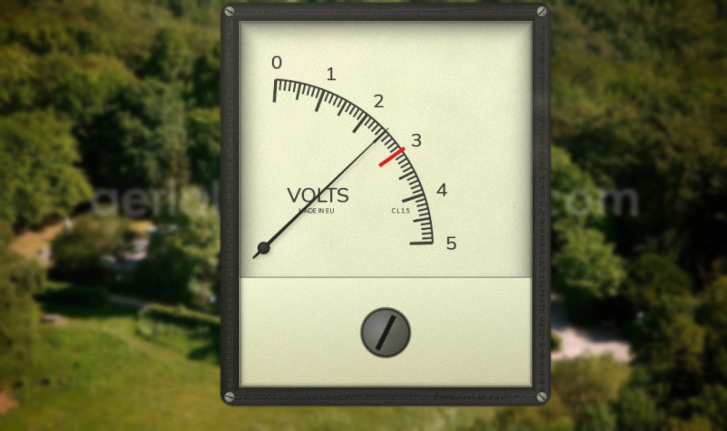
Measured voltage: 2.5 V
